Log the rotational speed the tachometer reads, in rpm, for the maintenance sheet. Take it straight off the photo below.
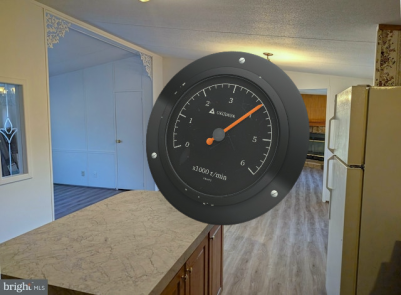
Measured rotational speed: 4000 rpm
